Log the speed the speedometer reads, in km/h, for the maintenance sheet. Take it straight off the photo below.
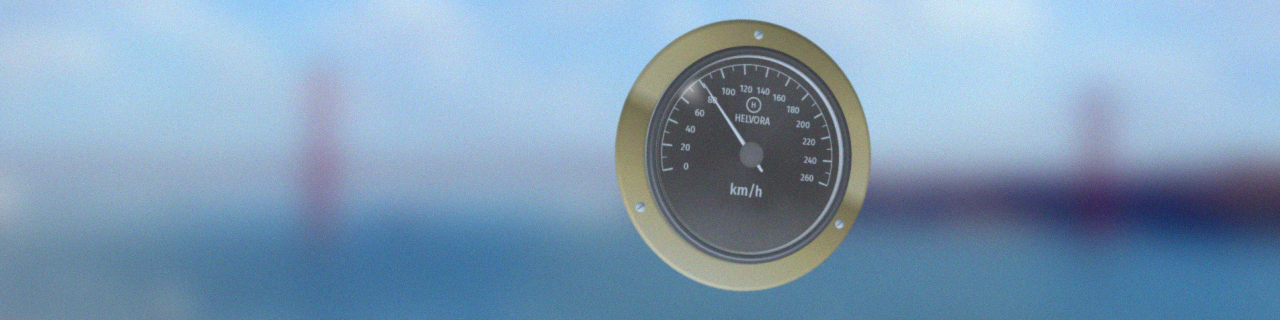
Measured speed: 80 km/h
